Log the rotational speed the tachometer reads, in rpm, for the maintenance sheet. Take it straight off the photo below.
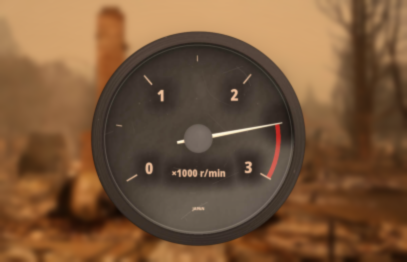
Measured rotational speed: 2500 rpm
